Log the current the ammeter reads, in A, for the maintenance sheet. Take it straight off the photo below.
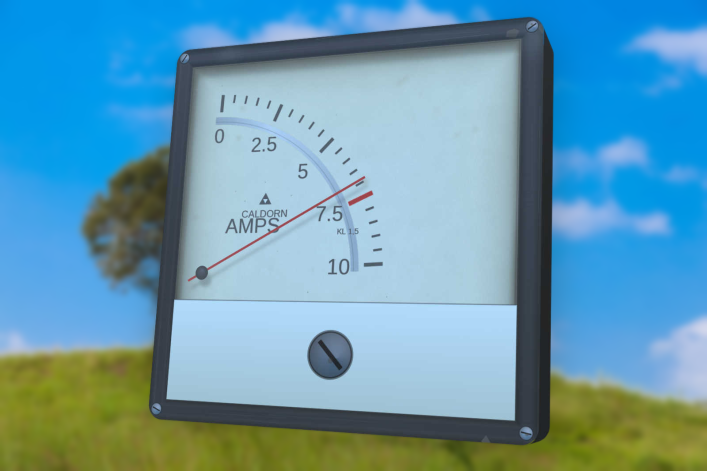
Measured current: 7 A
